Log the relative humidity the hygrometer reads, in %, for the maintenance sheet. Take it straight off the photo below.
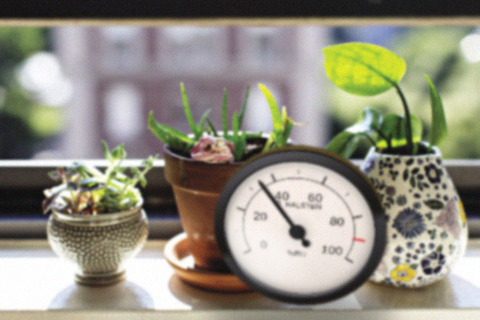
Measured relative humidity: 35 %
